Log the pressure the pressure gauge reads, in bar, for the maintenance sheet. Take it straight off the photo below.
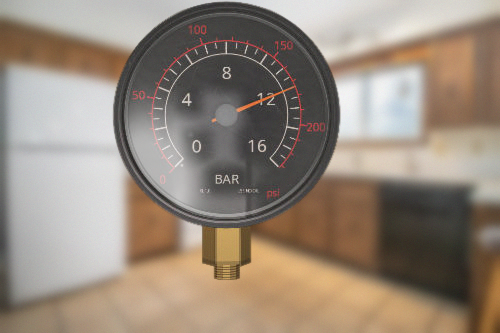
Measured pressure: 12 bar
